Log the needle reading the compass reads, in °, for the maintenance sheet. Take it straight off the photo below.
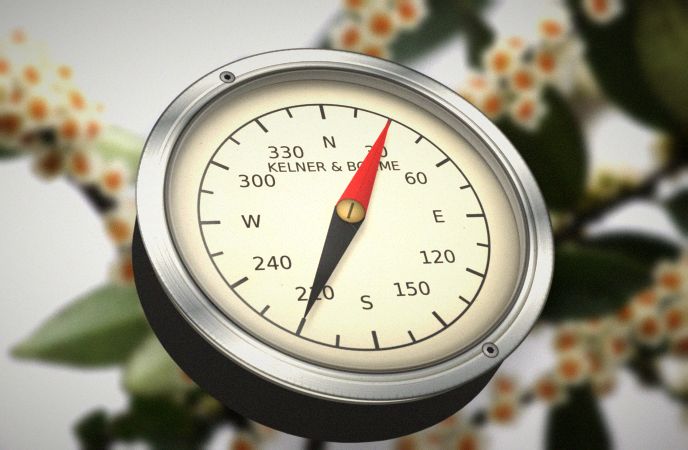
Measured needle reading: 30 °
